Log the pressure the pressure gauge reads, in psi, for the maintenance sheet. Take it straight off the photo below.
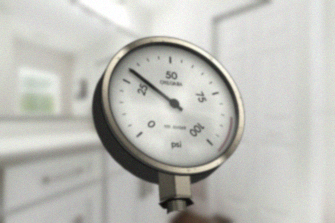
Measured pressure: 30 psi
